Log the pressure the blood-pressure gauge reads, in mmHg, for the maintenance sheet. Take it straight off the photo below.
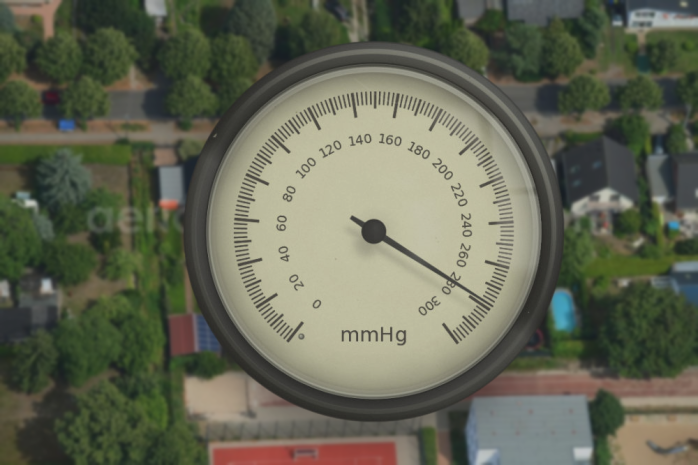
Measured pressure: 278 mmHg
